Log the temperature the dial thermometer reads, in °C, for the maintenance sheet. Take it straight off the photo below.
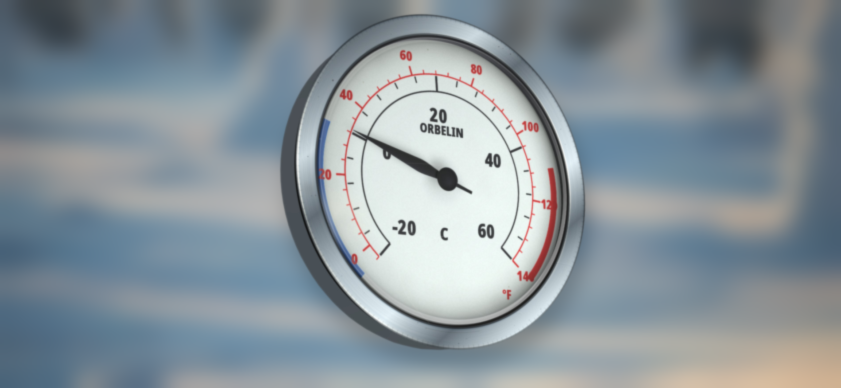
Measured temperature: 0 °C
